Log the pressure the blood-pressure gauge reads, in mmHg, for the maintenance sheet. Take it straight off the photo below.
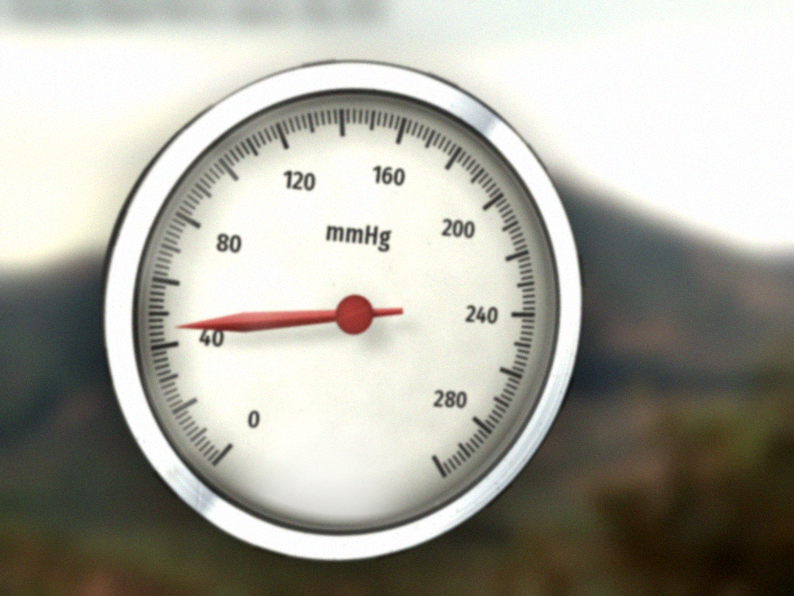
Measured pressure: 46 mmHg
